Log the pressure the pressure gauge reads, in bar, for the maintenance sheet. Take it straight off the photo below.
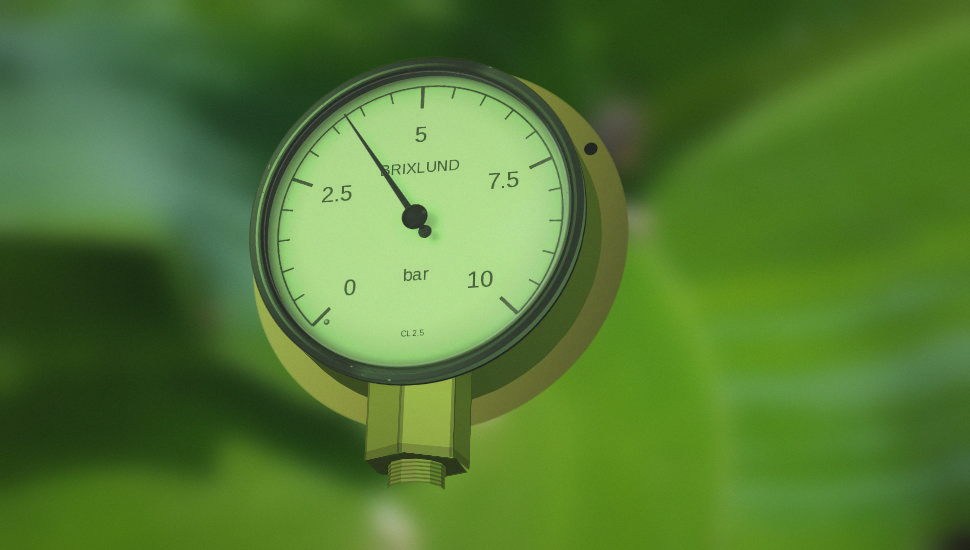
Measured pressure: 3.75 bar
